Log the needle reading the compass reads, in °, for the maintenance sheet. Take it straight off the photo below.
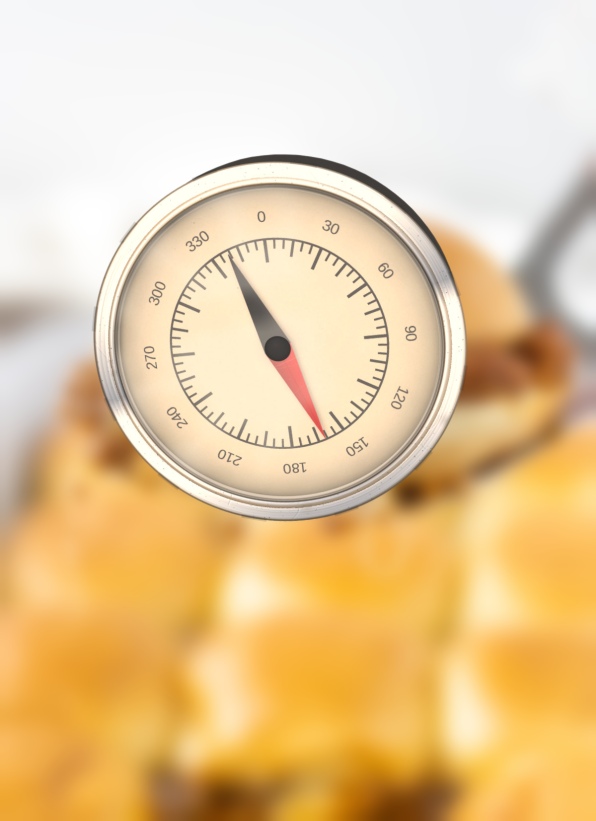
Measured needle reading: 160 °
